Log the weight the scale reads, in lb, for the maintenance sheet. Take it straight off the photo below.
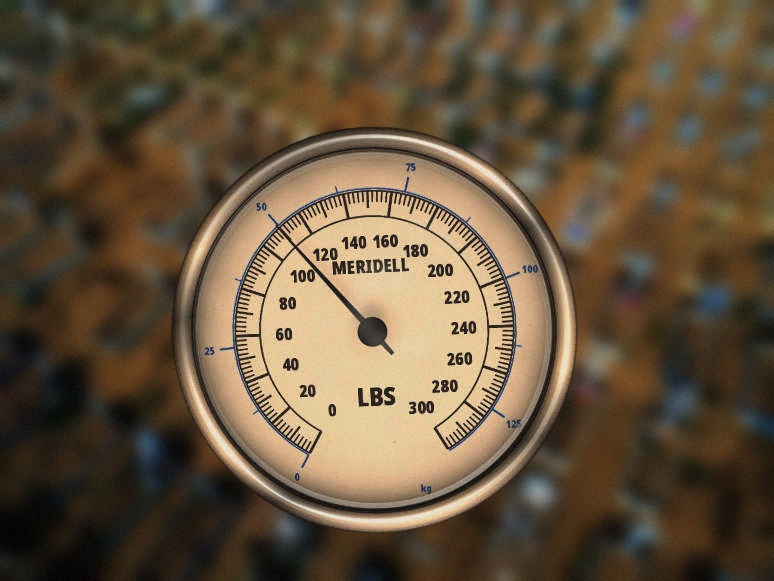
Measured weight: 110 lb
